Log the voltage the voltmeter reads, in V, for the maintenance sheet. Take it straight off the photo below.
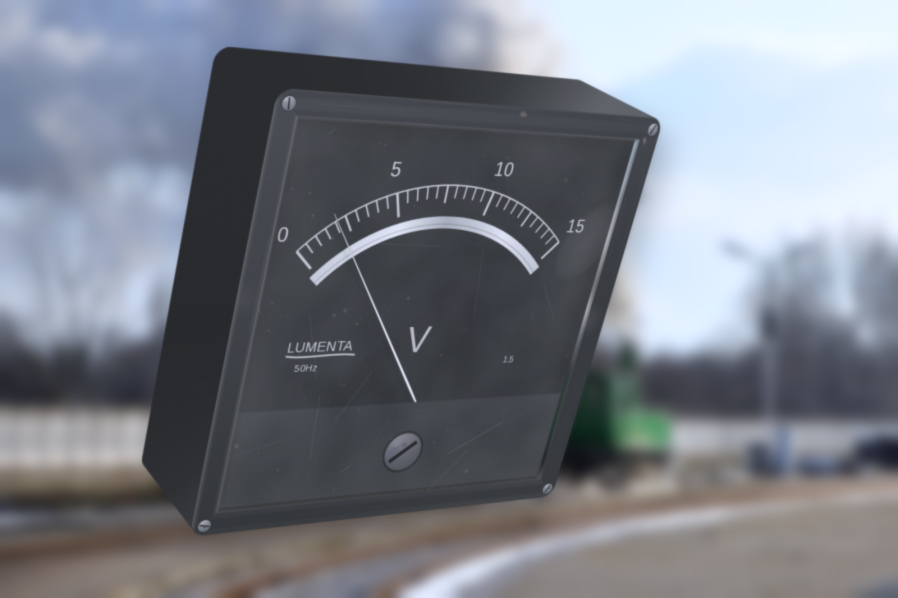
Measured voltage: 2 V
